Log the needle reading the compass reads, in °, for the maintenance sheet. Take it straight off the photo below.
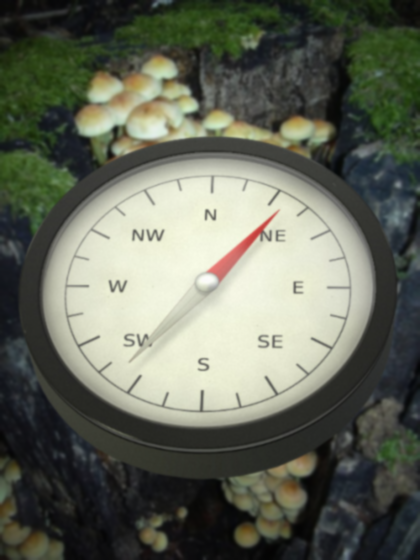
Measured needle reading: 37.5 °
